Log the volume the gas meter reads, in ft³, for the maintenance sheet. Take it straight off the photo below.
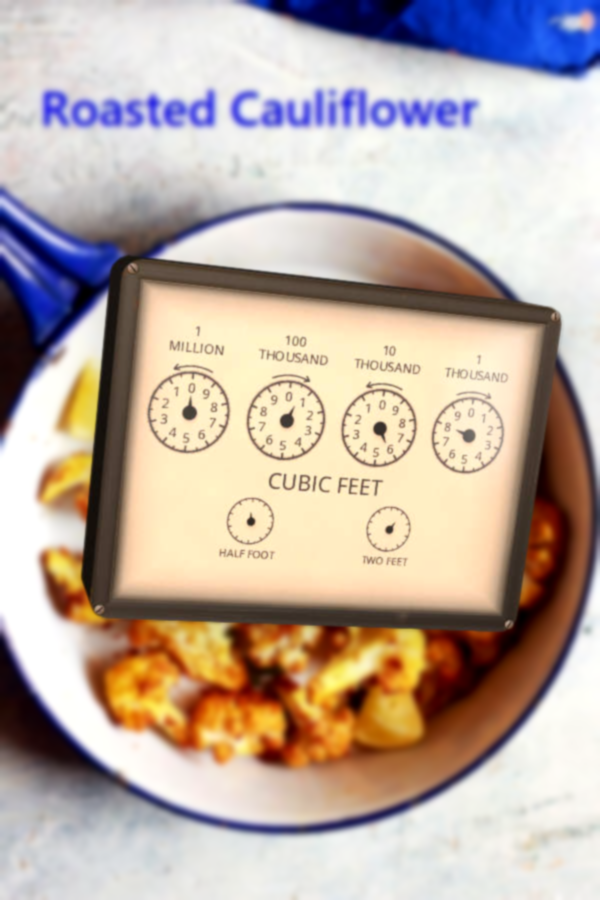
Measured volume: 5800 ft³
